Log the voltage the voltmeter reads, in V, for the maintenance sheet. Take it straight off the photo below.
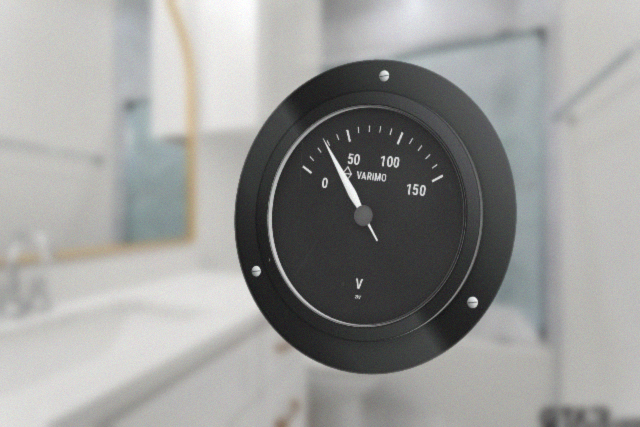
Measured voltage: 30 V
